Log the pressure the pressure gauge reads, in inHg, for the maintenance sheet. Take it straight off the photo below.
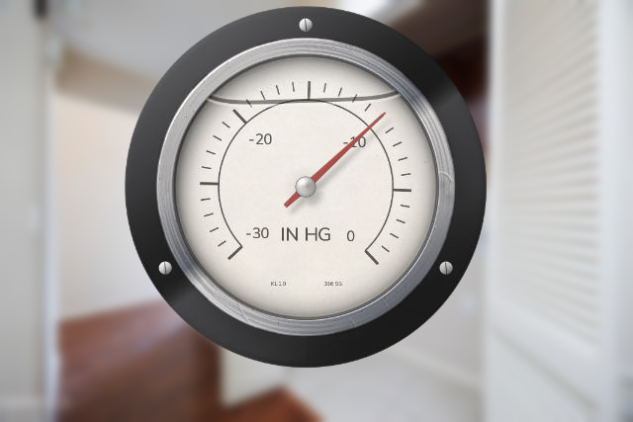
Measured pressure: -10 inHg
